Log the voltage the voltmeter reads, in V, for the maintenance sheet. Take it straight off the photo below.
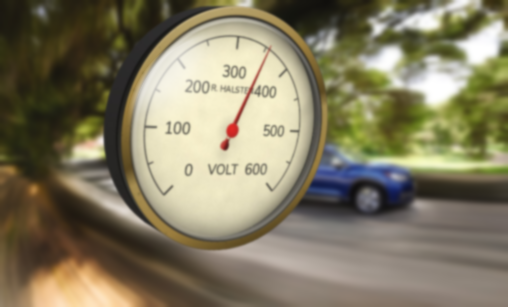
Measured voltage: 350 V
